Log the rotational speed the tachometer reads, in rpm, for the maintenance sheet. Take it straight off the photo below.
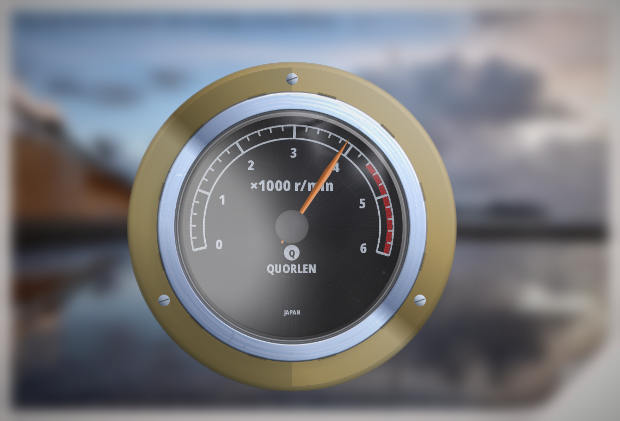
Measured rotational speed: 3900 rpm
